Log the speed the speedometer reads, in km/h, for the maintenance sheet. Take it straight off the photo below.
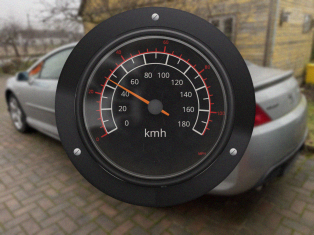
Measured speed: 45 km/h
